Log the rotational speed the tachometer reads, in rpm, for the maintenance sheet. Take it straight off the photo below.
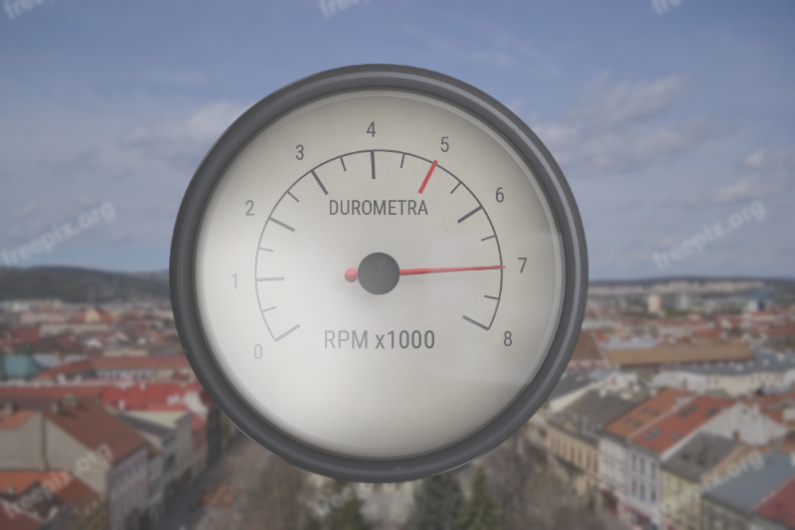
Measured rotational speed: 7000 rpm
